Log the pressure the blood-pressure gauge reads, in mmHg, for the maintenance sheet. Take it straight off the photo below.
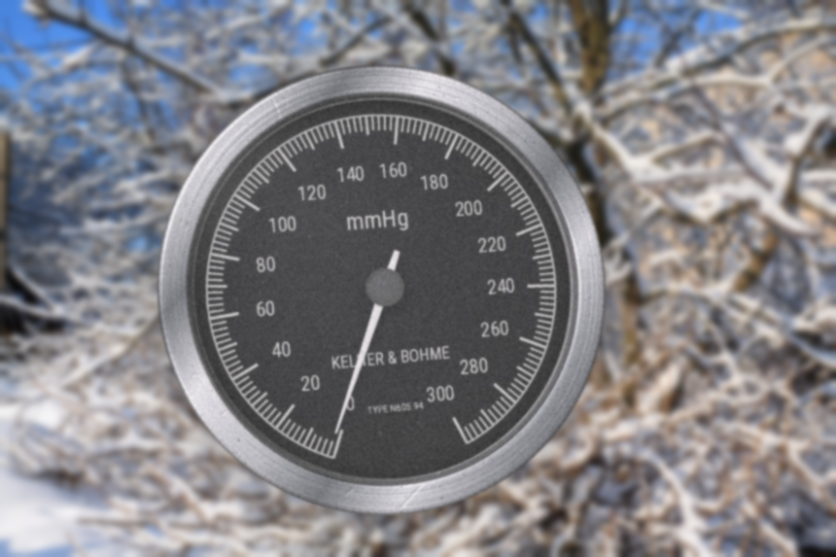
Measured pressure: 2 mmHg
